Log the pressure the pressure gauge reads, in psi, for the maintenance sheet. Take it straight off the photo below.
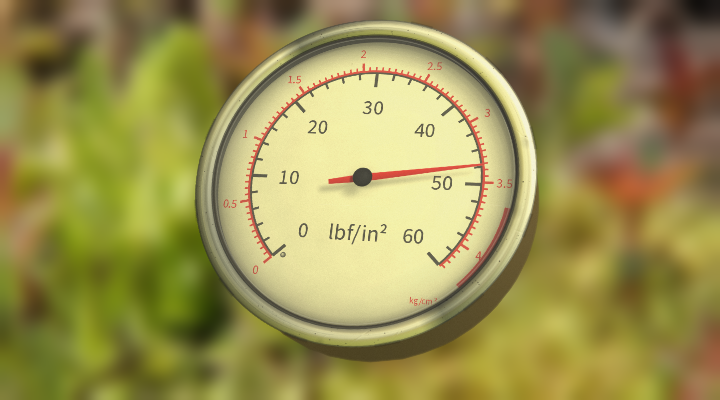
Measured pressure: 48 psi
